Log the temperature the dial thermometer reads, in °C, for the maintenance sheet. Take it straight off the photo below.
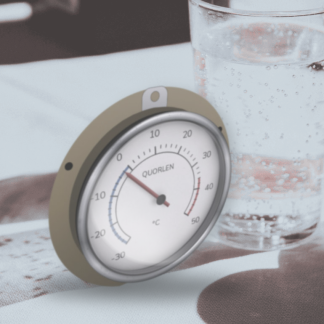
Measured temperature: -2 °C
